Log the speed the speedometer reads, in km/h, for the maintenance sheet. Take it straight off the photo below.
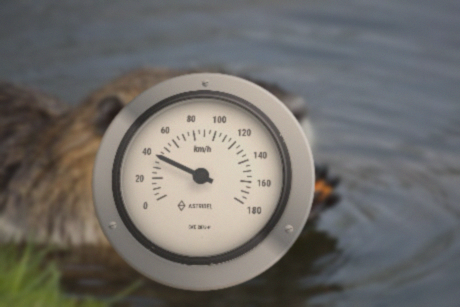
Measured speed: 40 km/h
